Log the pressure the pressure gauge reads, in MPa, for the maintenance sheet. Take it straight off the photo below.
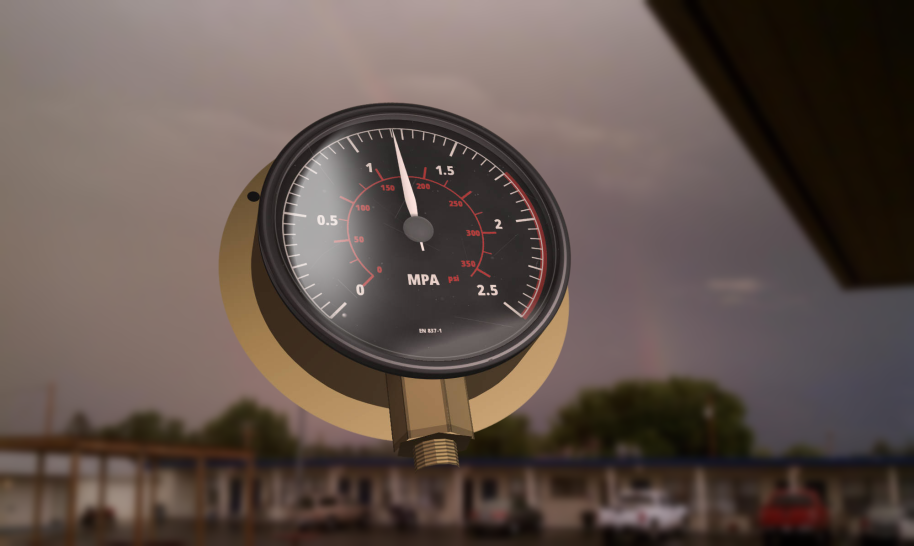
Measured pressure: 1.2 MPa
